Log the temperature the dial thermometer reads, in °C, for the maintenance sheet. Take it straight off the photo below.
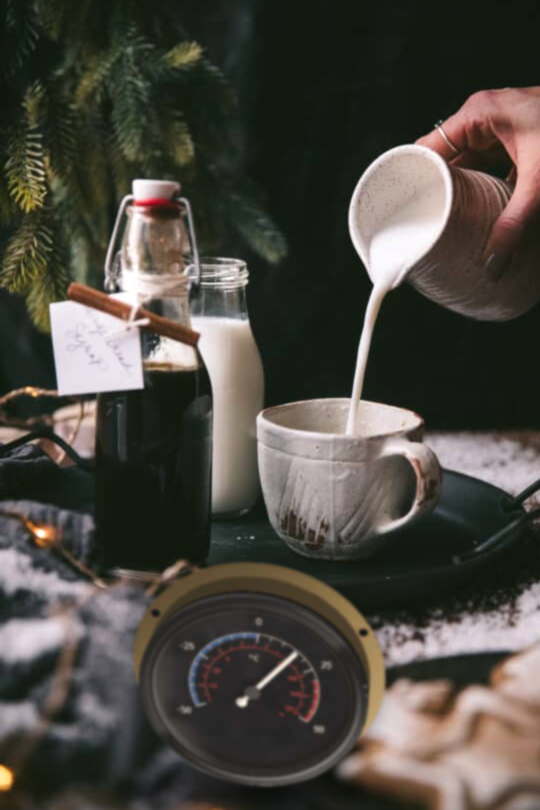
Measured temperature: 15 °C
